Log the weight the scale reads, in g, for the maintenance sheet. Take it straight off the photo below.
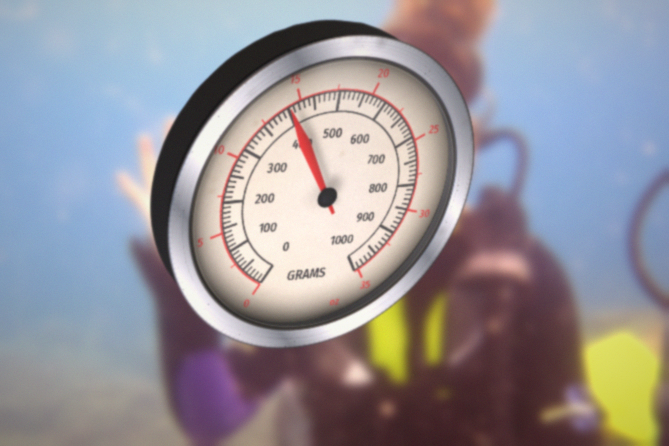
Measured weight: 400 g
